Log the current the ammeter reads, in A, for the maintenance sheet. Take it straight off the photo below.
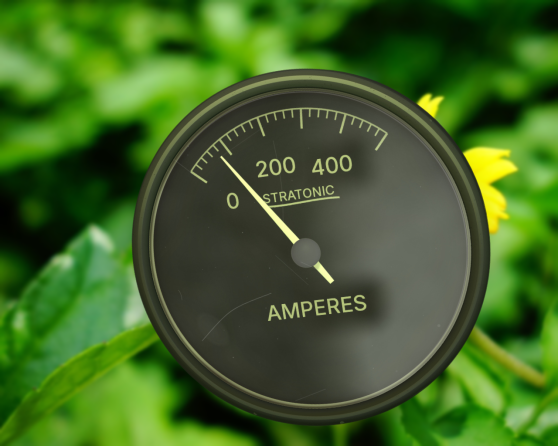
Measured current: 80 A
